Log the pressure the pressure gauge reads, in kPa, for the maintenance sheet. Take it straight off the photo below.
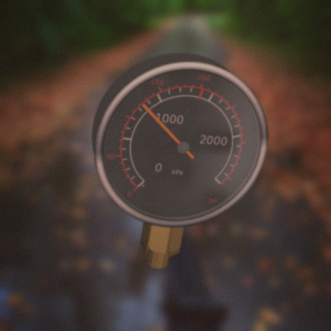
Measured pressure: 850 kPa
